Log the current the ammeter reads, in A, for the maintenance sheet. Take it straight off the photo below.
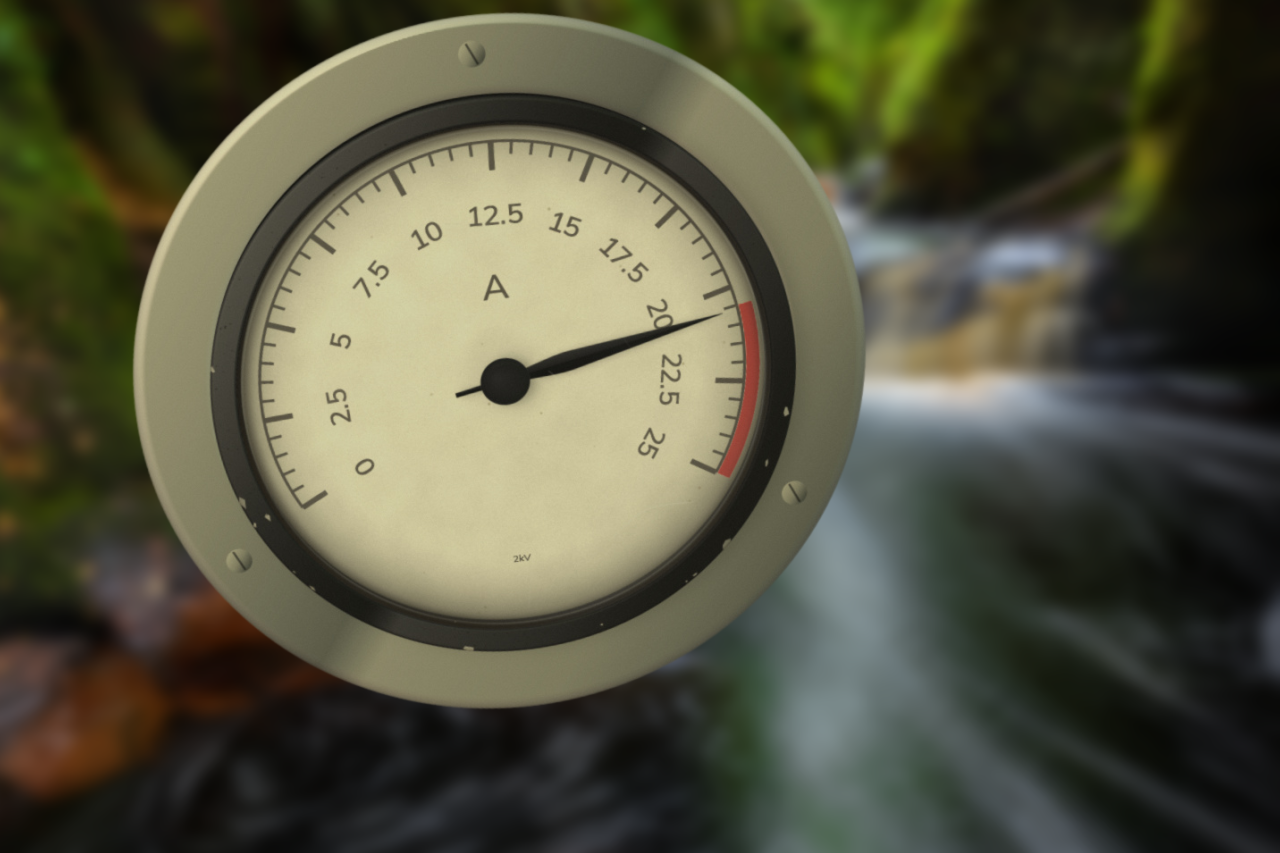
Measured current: 20.5 A
